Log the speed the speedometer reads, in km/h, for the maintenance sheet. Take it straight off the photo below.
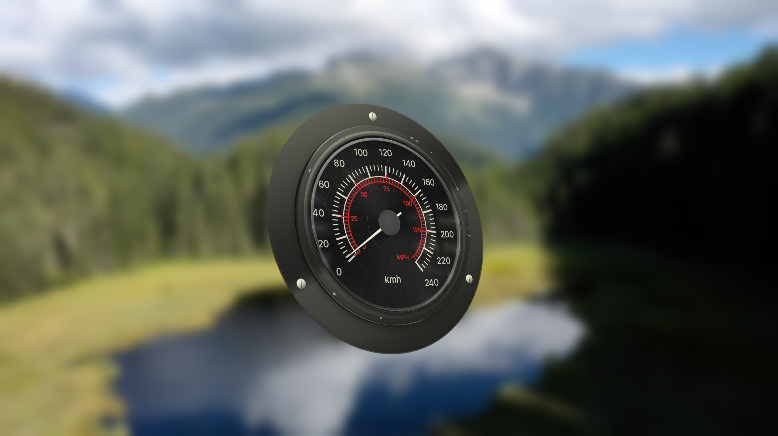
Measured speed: 4 km/h
